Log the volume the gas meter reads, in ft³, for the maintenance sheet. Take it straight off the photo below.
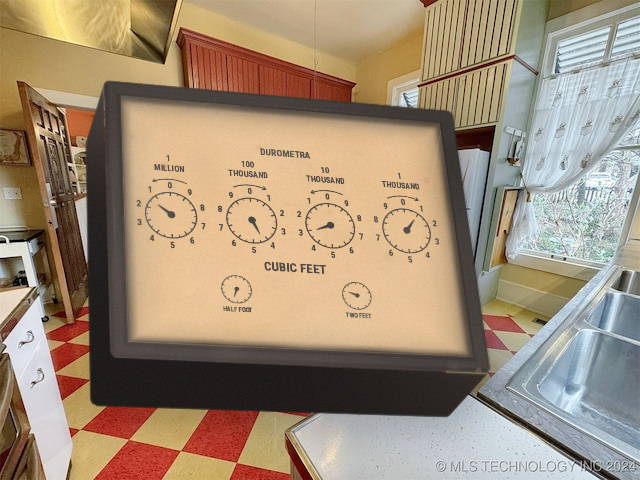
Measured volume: 143100 ft³
